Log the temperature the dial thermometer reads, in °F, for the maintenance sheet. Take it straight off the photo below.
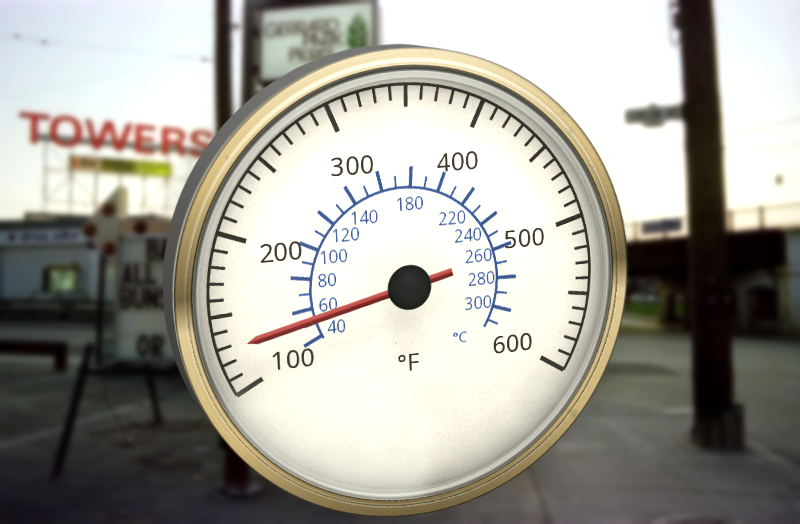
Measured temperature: 130 °F
